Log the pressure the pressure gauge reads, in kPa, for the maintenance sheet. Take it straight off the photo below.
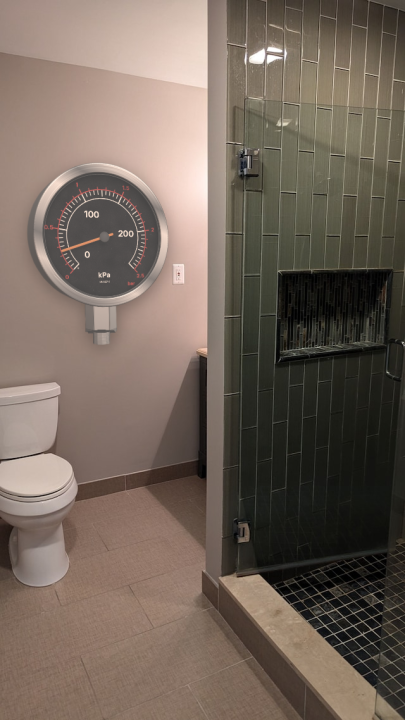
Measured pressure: 25 kPa
